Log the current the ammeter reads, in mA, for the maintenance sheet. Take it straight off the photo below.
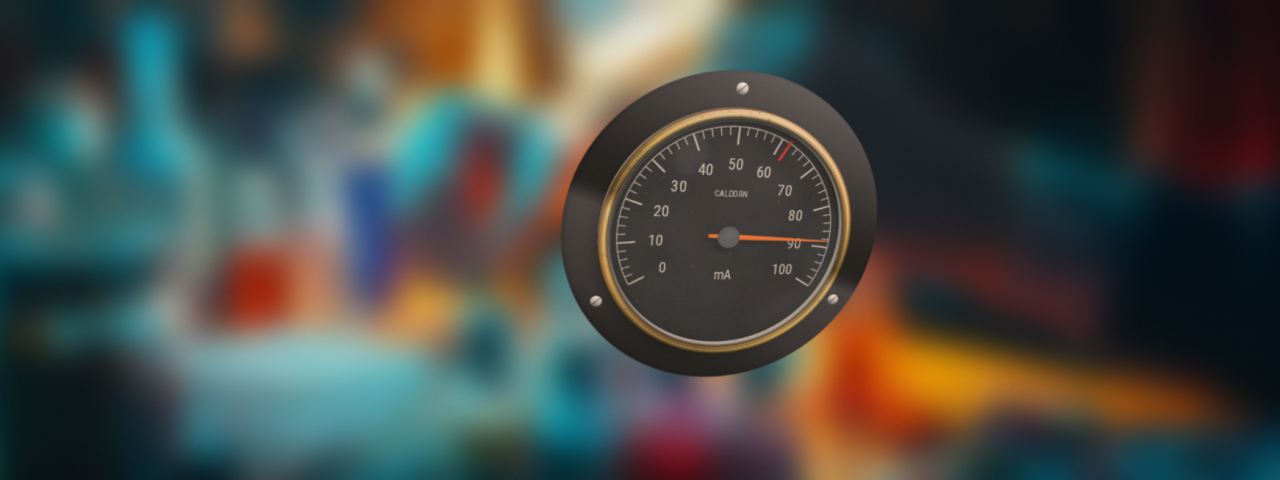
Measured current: 88 mA
